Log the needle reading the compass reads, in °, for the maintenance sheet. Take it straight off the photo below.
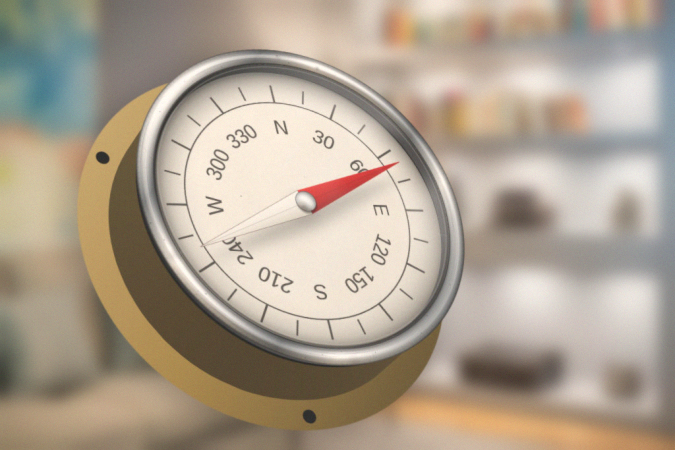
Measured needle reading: 67.5 °
